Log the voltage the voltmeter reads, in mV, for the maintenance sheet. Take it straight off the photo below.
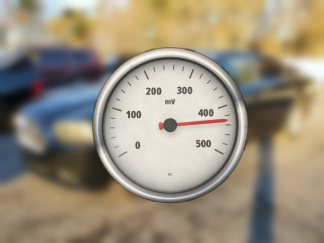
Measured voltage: 430 mV
